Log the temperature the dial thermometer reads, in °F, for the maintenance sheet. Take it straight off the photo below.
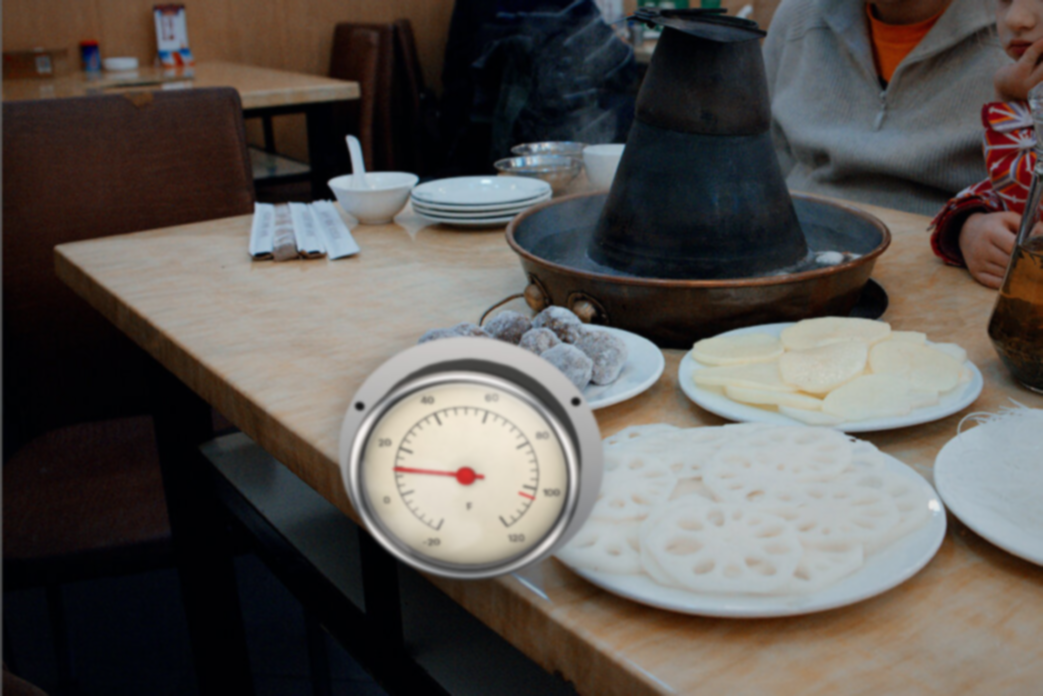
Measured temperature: 12 °F
